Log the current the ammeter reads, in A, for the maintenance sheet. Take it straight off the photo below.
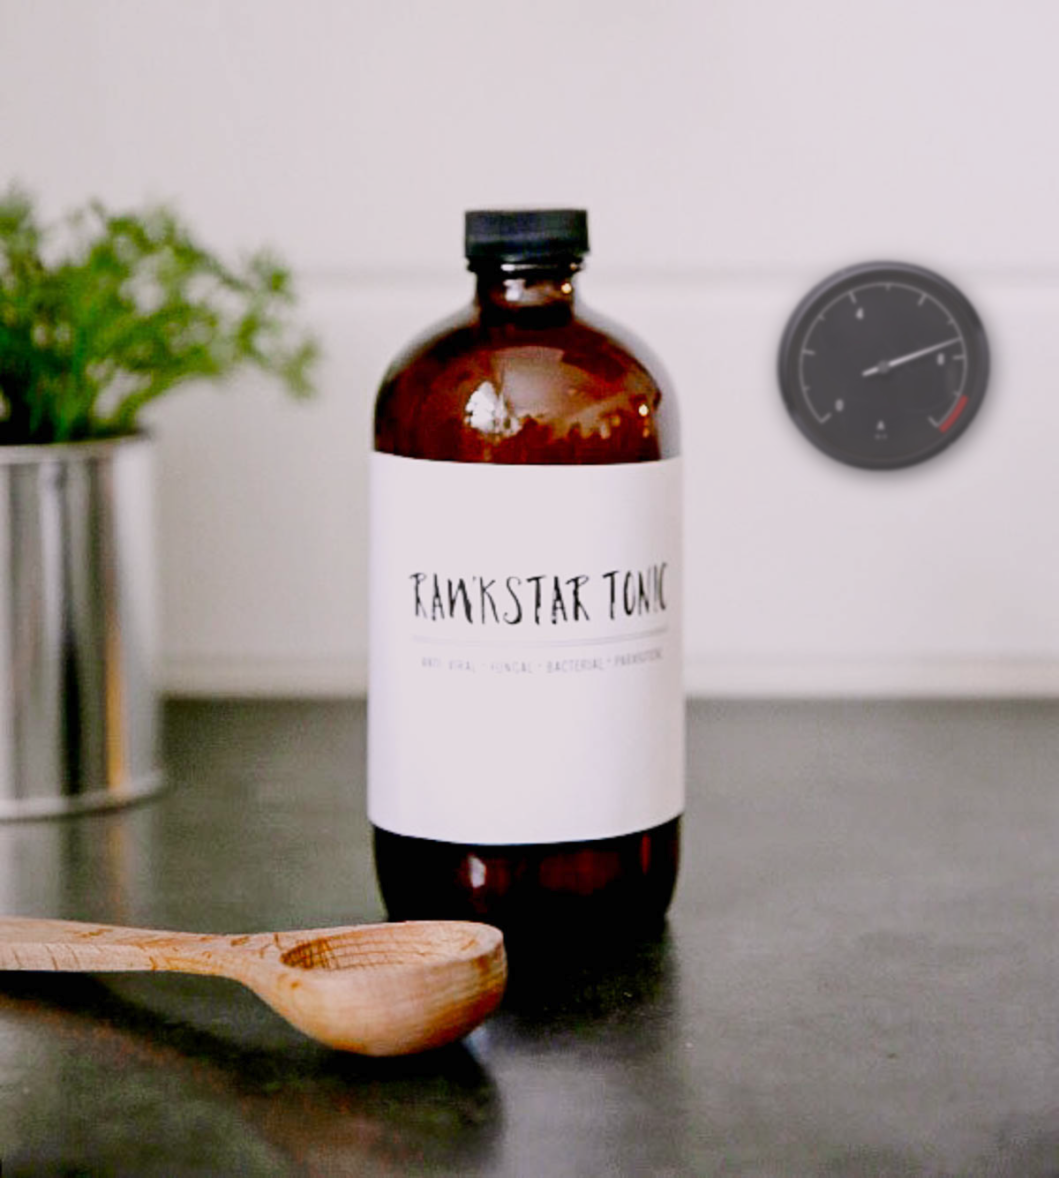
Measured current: 7.5 A
